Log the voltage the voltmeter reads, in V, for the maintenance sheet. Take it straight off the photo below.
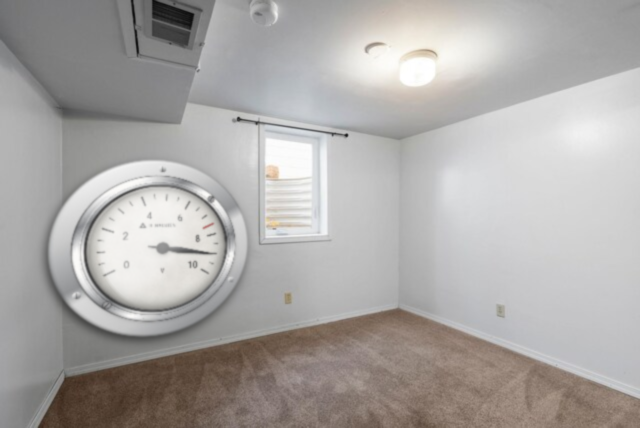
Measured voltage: 9 V
